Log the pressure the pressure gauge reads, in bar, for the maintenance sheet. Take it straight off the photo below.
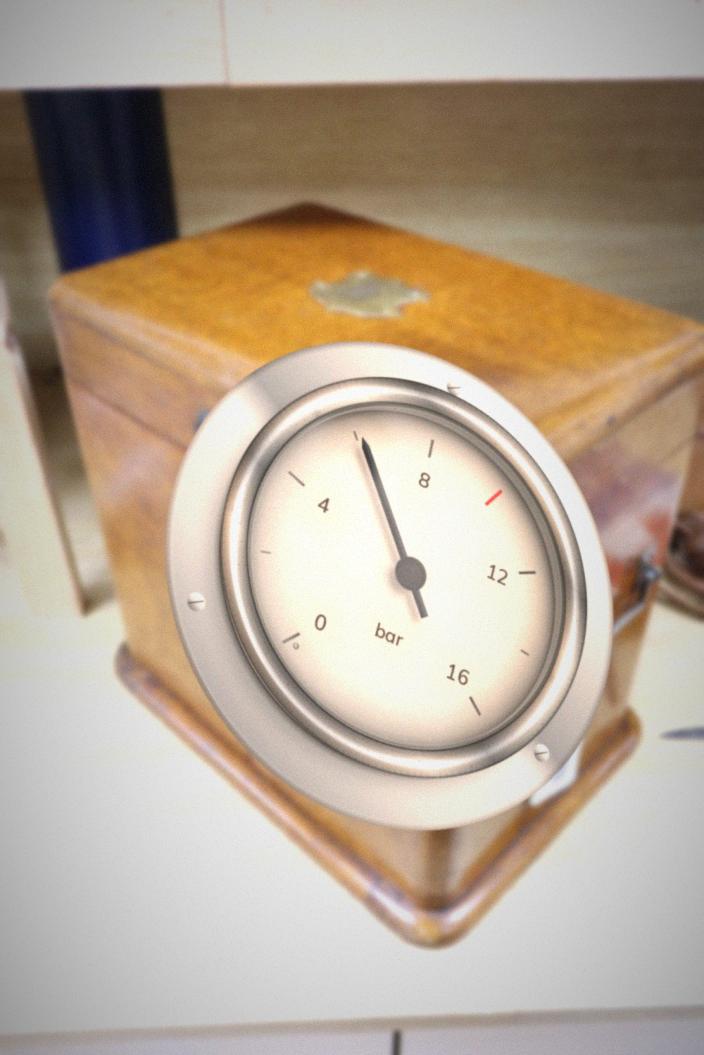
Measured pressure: 6 bar
